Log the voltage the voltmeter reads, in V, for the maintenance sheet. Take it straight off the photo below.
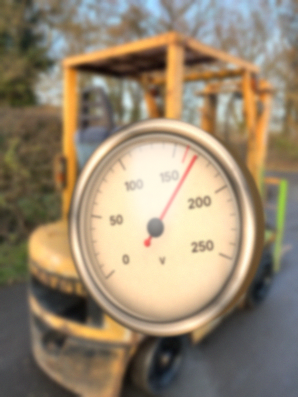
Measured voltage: 170 V
